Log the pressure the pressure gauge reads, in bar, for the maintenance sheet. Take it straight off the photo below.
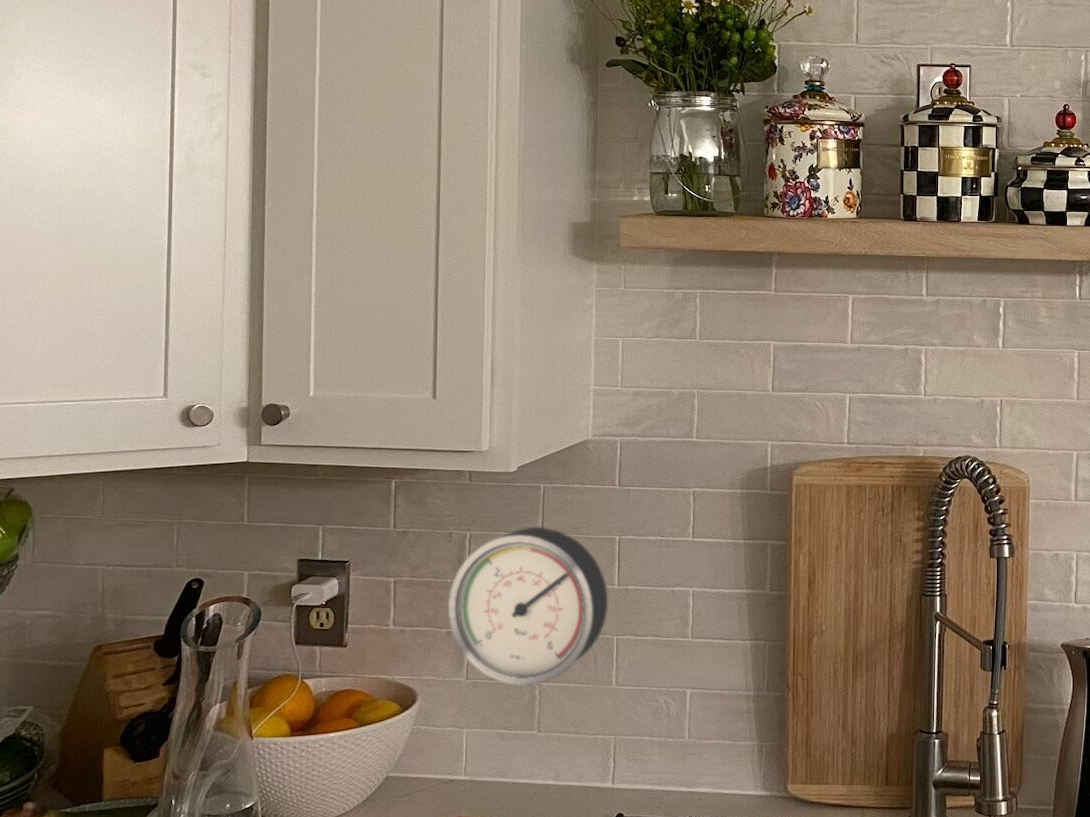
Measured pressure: 4 bar
